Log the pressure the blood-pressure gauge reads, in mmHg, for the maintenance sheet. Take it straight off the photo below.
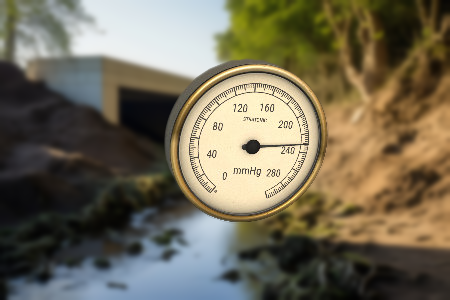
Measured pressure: 230 mmHg
